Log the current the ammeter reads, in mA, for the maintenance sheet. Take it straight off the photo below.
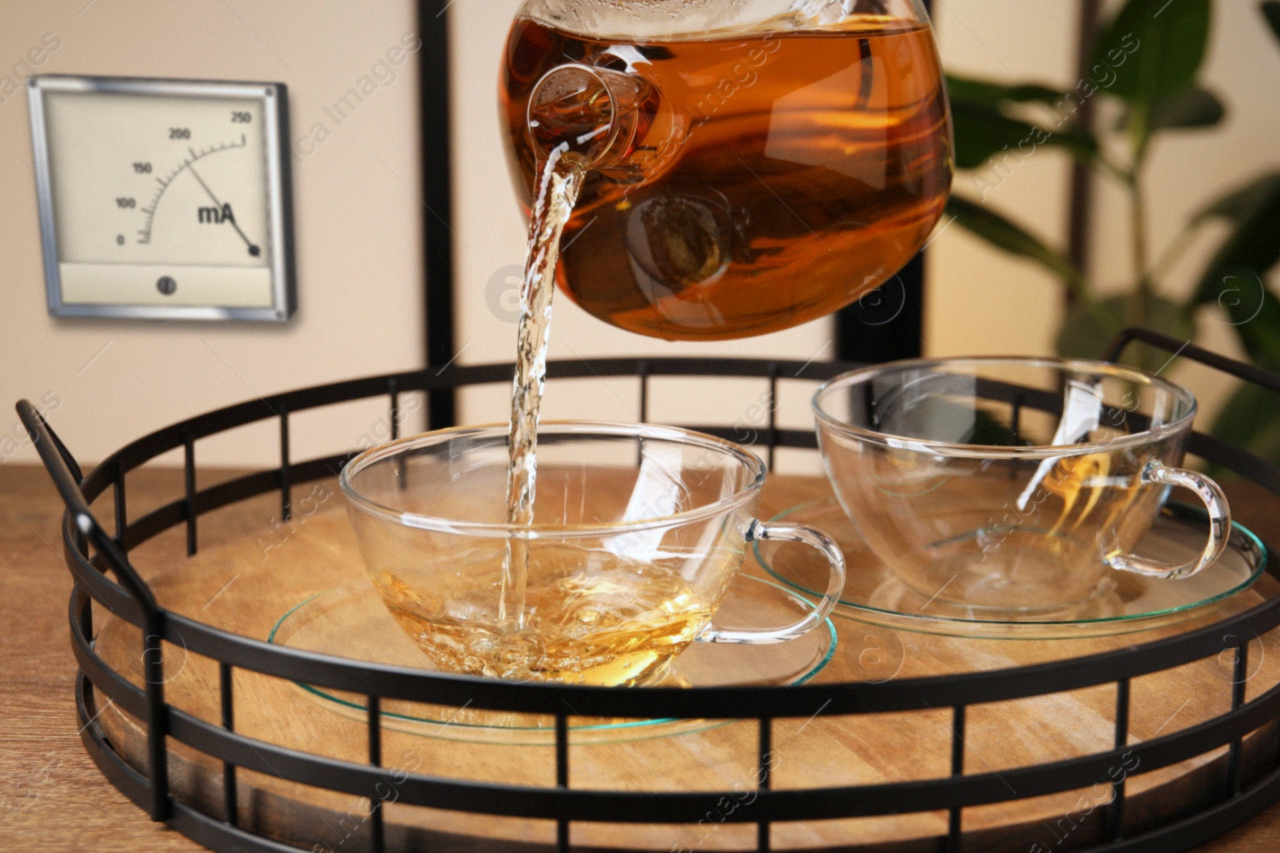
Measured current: 190 mA
